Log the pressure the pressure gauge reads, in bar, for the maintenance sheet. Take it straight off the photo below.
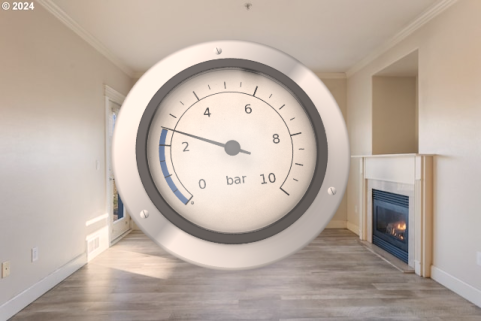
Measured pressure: 2.5 bar
